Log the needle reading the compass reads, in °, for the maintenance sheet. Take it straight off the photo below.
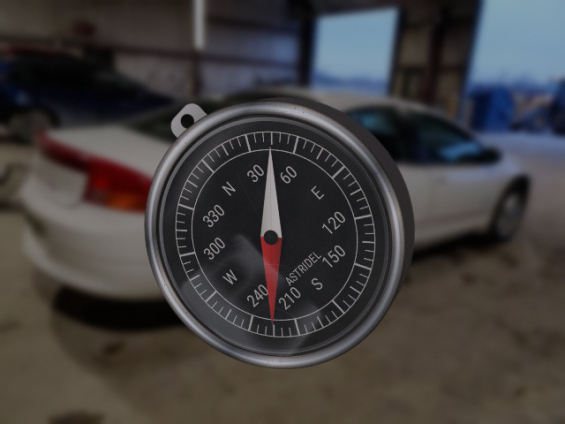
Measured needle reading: 225 °
